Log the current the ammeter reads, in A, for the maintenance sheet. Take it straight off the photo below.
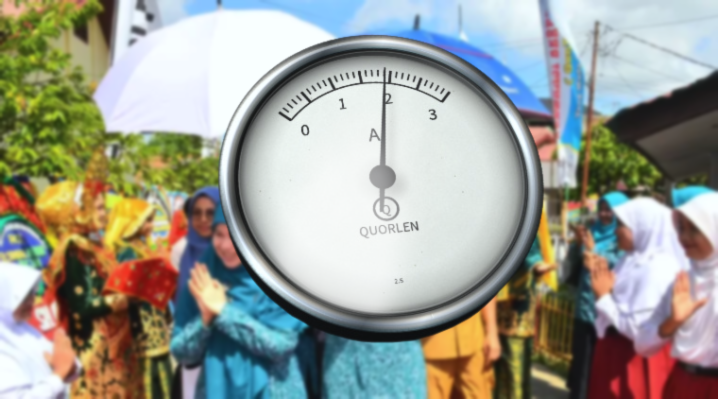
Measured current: 1.9 A
